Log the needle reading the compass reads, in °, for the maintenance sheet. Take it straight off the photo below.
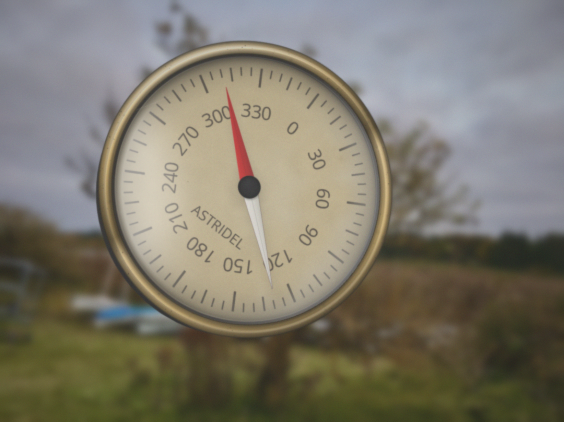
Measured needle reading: 310 °
